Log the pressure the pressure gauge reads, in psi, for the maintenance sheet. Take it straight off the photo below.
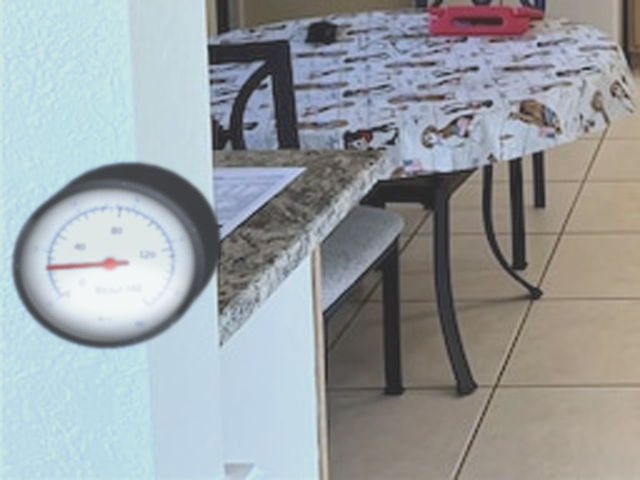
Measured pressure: 20 psi
